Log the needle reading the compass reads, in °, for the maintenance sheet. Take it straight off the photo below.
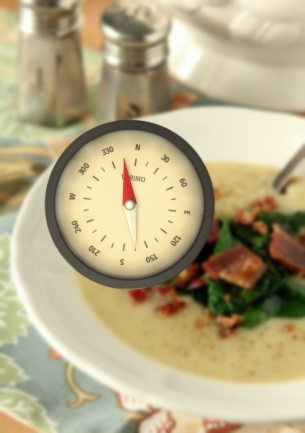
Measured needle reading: 345 °
